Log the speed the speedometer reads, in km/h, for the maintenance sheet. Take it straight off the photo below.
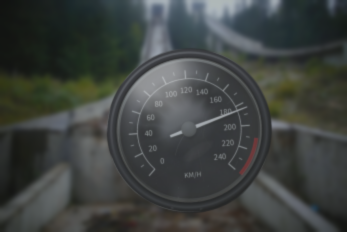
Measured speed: 185 km/h
